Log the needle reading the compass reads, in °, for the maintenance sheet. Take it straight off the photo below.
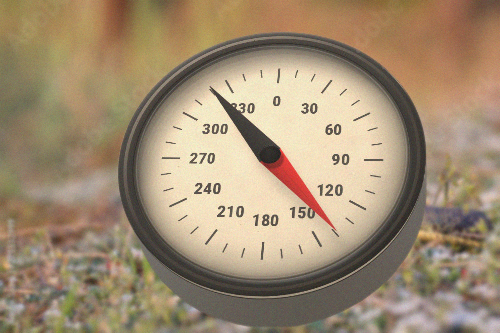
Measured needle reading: 140 °
